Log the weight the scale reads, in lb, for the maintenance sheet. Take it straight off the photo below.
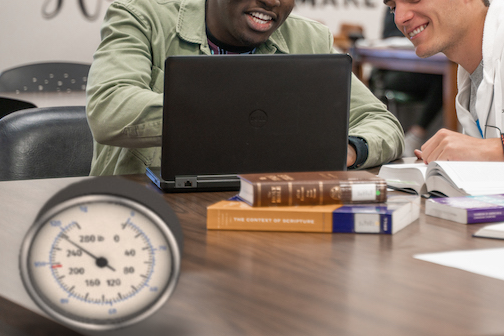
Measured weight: 260 lb
